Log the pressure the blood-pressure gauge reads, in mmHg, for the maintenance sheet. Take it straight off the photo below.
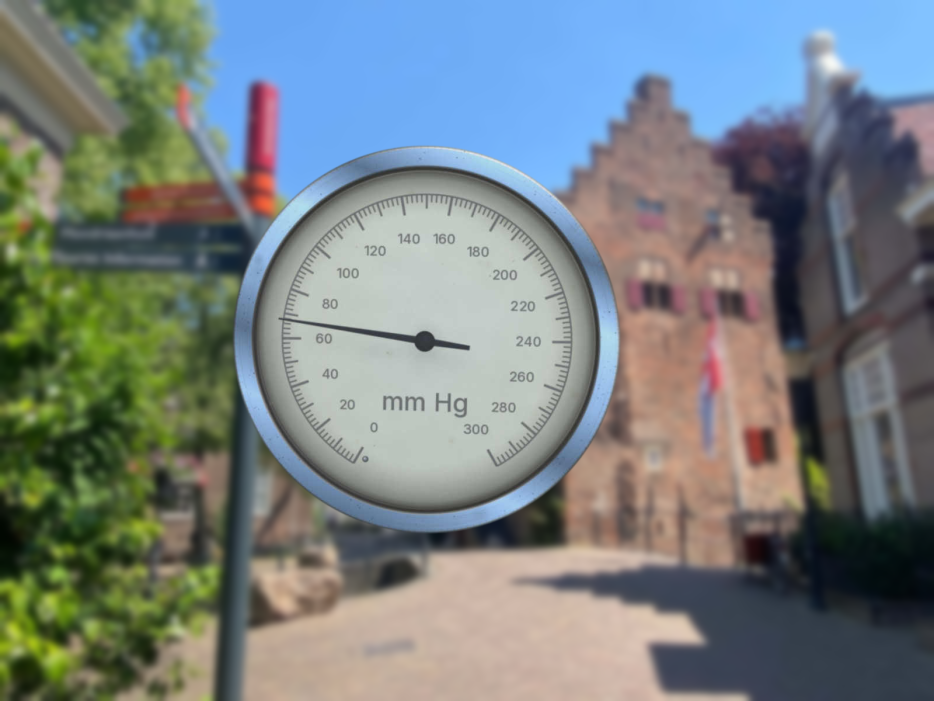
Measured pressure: 68 mmHg
